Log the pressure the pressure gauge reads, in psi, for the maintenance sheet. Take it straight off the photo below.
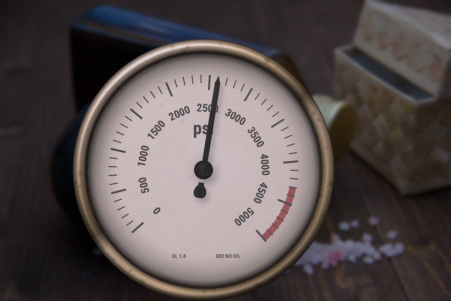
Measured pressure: 2600 psi
